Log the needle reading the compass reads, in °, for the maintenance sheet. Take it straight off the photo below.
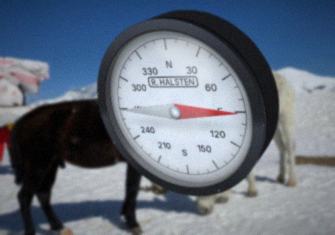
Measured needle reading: 90 °
